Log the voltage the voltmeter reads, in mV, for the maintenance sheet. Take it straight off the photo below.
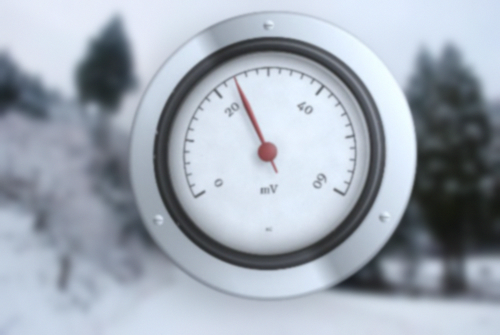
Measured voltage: 24 mV
